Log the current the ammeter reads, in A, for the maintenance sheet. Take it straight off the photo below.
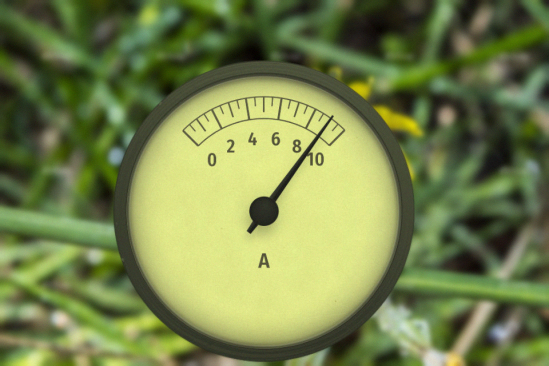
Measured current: 9 A
